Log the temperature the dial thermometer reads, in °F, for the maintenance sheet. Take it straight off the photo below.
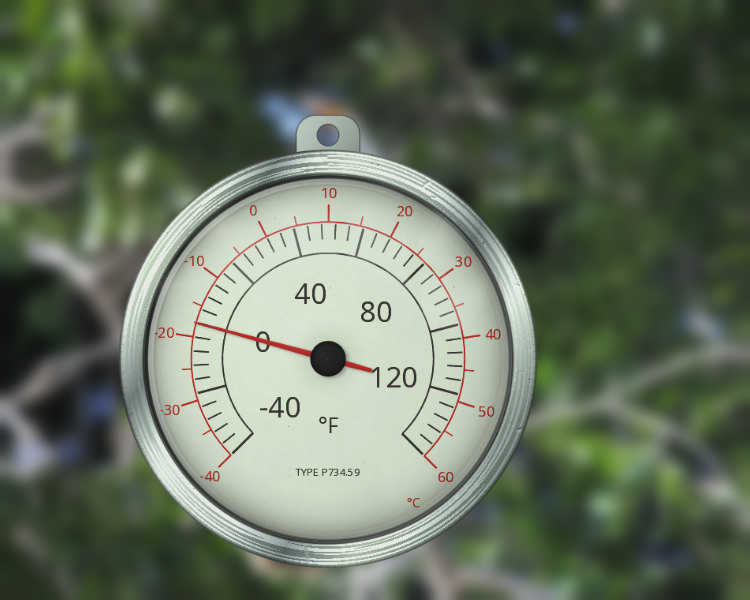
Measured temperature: 0 °F
